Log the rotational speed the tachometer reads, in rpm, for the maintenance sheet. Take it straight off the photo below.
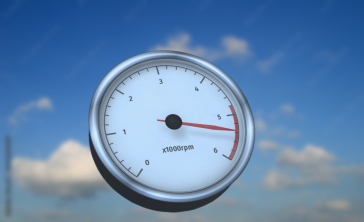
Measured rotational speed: 5400 rpm
